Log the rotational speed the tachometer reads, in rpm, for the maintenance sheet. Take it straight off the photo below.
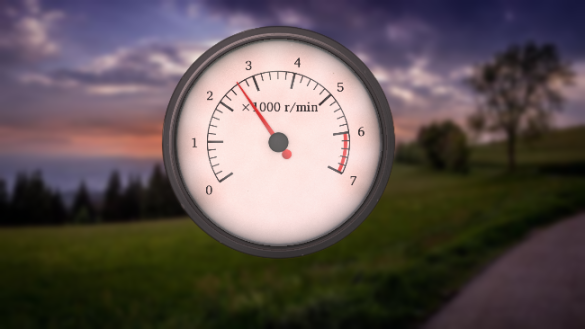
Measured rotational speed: 2600 rpm
